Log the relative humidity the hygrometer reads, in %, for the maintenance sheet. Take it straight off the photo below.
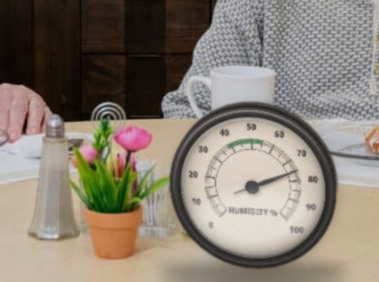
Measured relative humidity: 75 %
